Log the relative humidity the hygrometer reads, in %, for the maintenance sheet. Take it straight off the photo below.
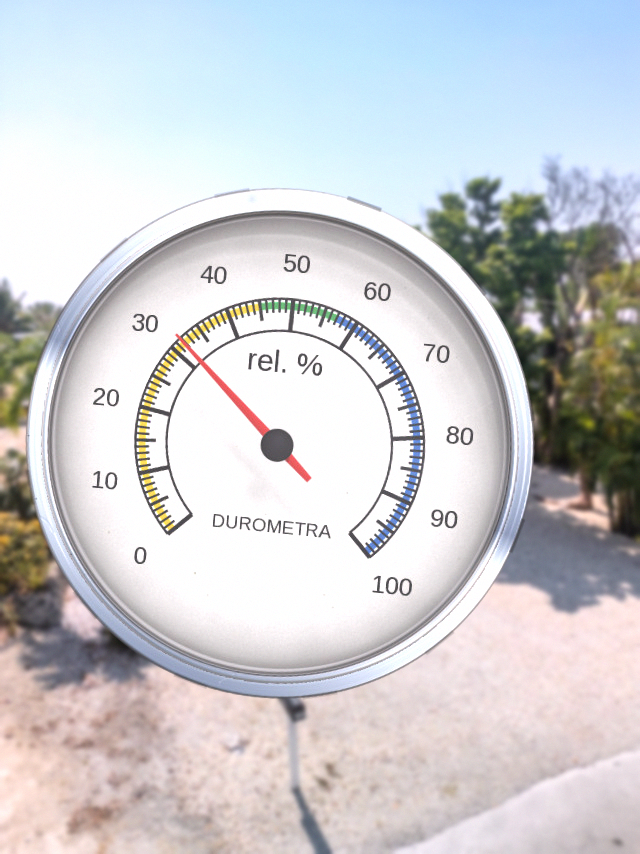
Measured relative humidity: 32 %
